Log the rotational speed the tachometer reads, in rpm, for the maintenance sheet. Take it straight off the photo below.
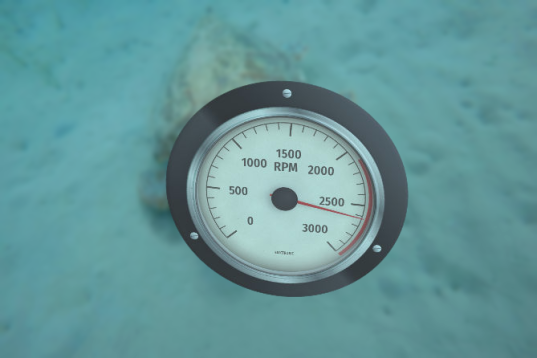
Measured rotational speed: 2600 rpm
